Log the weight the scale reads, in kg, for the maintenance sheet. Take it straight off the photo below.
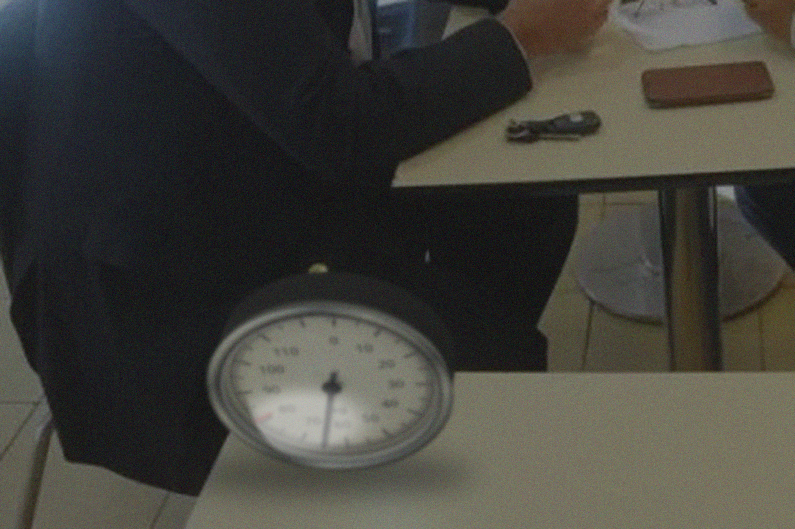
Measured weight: 65 kg
